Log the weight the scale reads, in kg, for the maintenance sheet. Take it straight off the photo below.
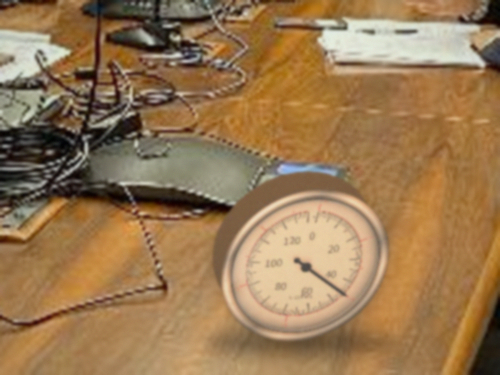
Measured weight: 45 kg
